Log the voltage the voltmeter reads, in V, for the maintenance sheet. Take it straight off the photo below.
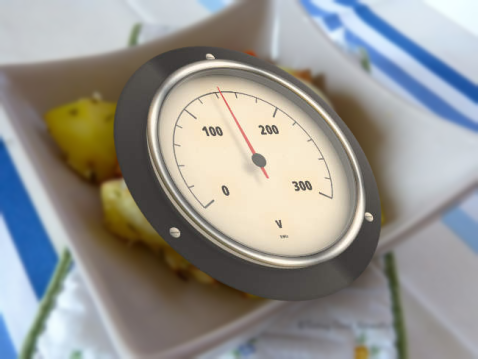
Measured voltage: 140 V
